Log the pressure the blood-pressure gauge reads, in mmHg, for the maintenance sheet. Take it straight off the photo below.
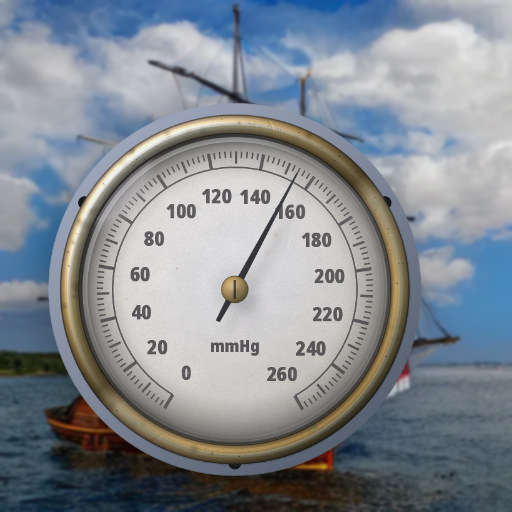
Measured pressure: 154 mmHg
